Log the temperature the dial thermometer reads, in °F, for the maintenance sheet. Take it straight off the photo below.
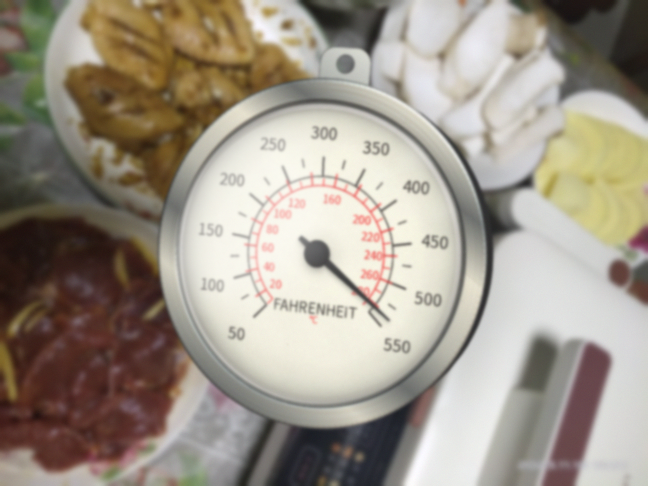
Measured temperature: 537.5 °F
